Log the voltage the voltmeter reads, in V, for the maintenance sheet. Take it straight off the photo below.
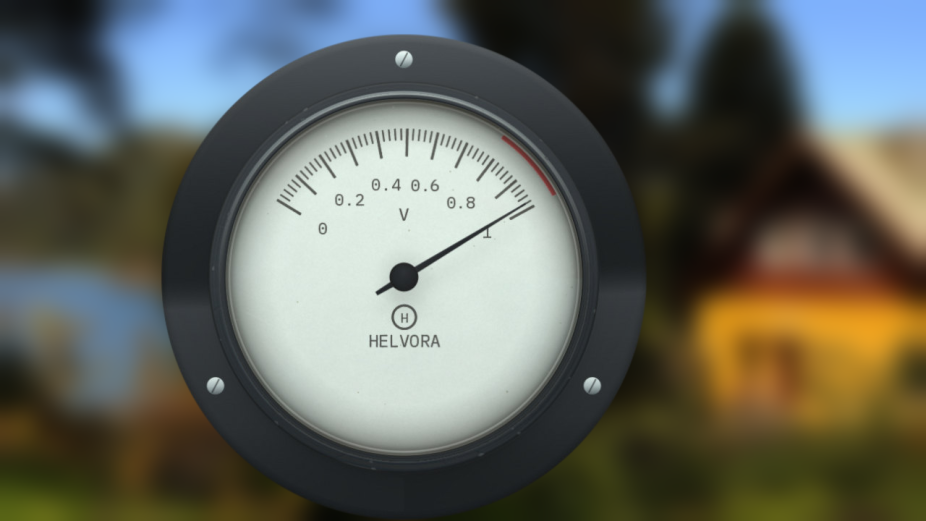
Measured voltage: 0.98 V
